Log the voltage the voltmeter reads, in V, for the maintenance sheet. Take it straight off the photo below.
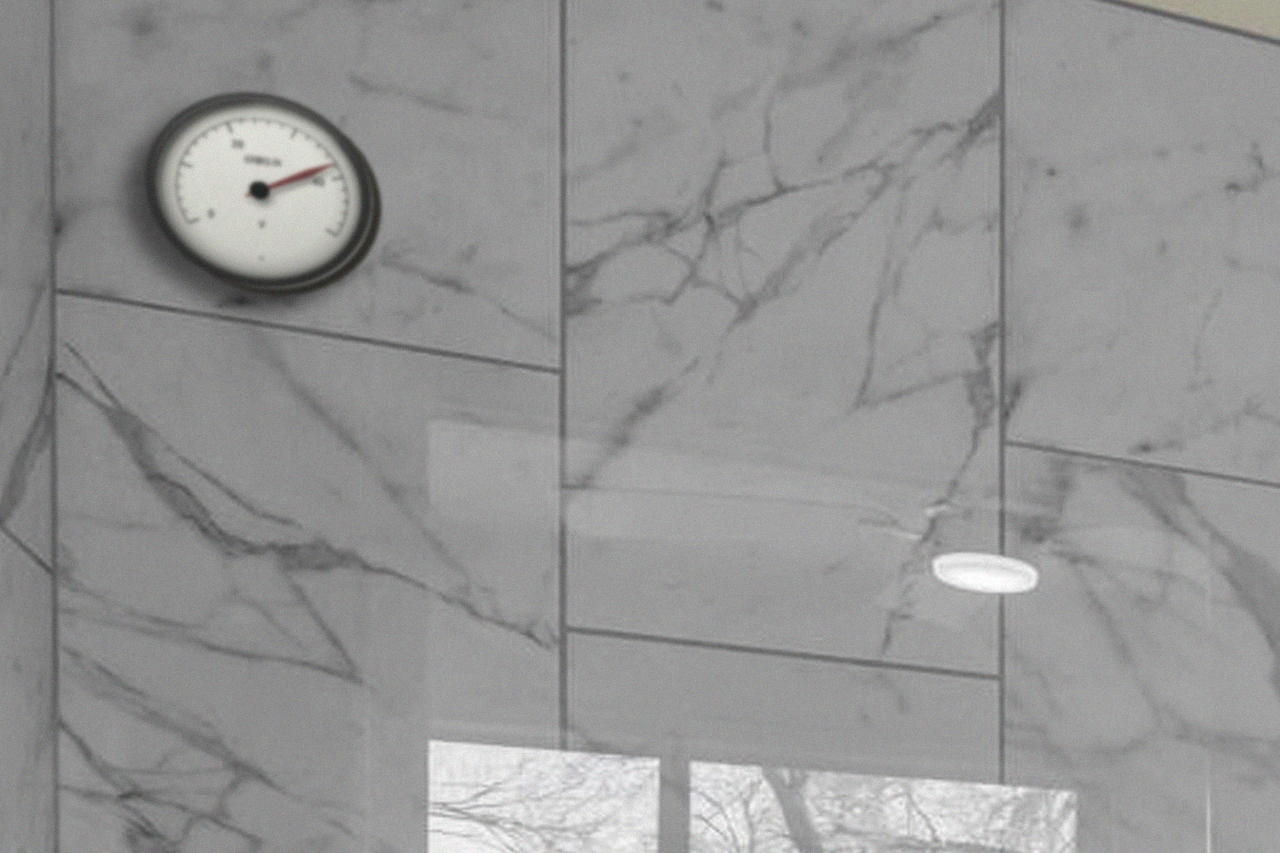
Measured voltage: 38 V
